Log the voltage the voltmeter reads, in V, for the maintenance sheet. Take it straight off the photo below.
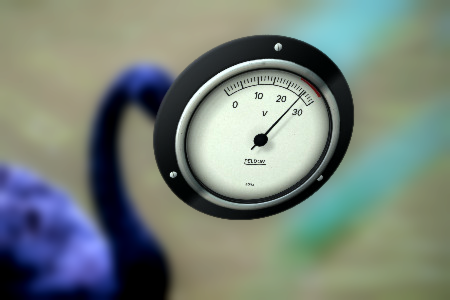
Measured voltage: 25 V
